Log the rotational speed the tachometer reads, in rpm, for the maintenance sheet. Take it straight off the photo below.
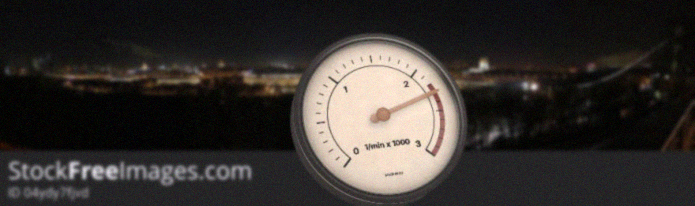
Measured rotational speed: 2300 rpm
